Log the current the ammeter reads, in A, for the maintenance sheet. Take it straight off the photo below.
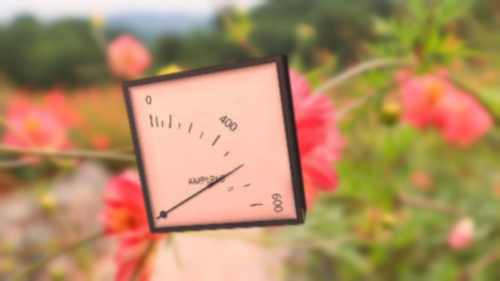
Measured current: 500 A
